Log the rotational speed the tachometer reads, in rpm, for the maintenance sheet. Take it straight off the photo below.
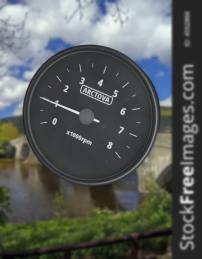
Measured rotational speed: 1000 rpm
